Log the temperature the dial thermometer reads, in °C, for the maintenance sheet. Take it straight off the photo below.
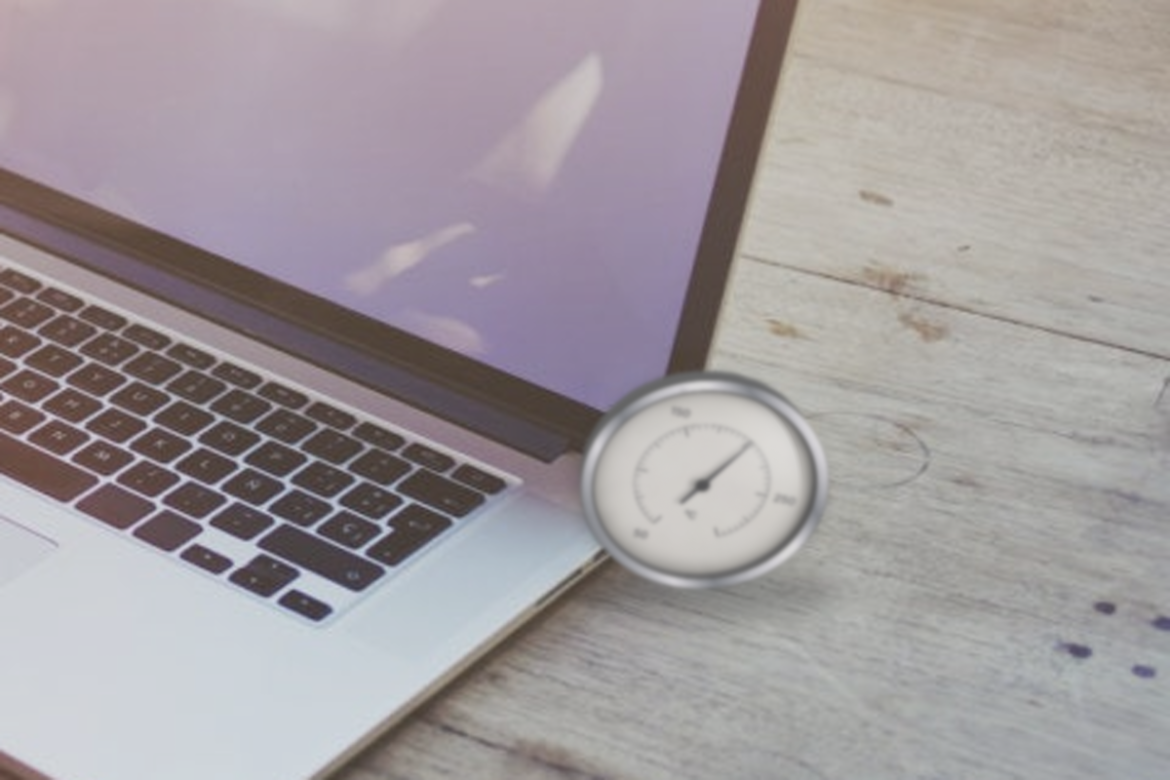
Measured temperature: 200 °C
